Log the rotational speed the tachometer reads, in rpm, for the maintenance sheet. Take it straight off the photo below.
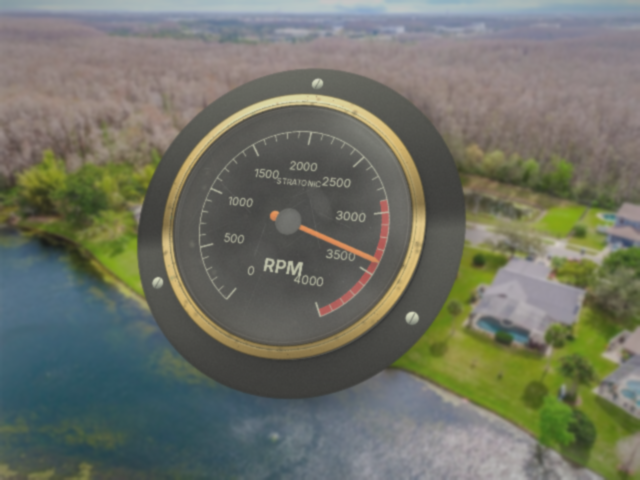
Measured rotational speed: 3400 rpm
